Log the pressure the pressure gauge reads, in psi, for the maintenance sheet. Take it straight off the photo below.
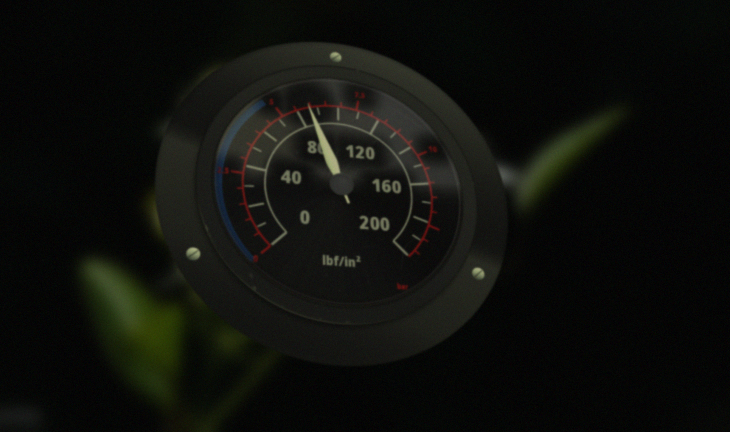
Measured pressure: 85 psi
